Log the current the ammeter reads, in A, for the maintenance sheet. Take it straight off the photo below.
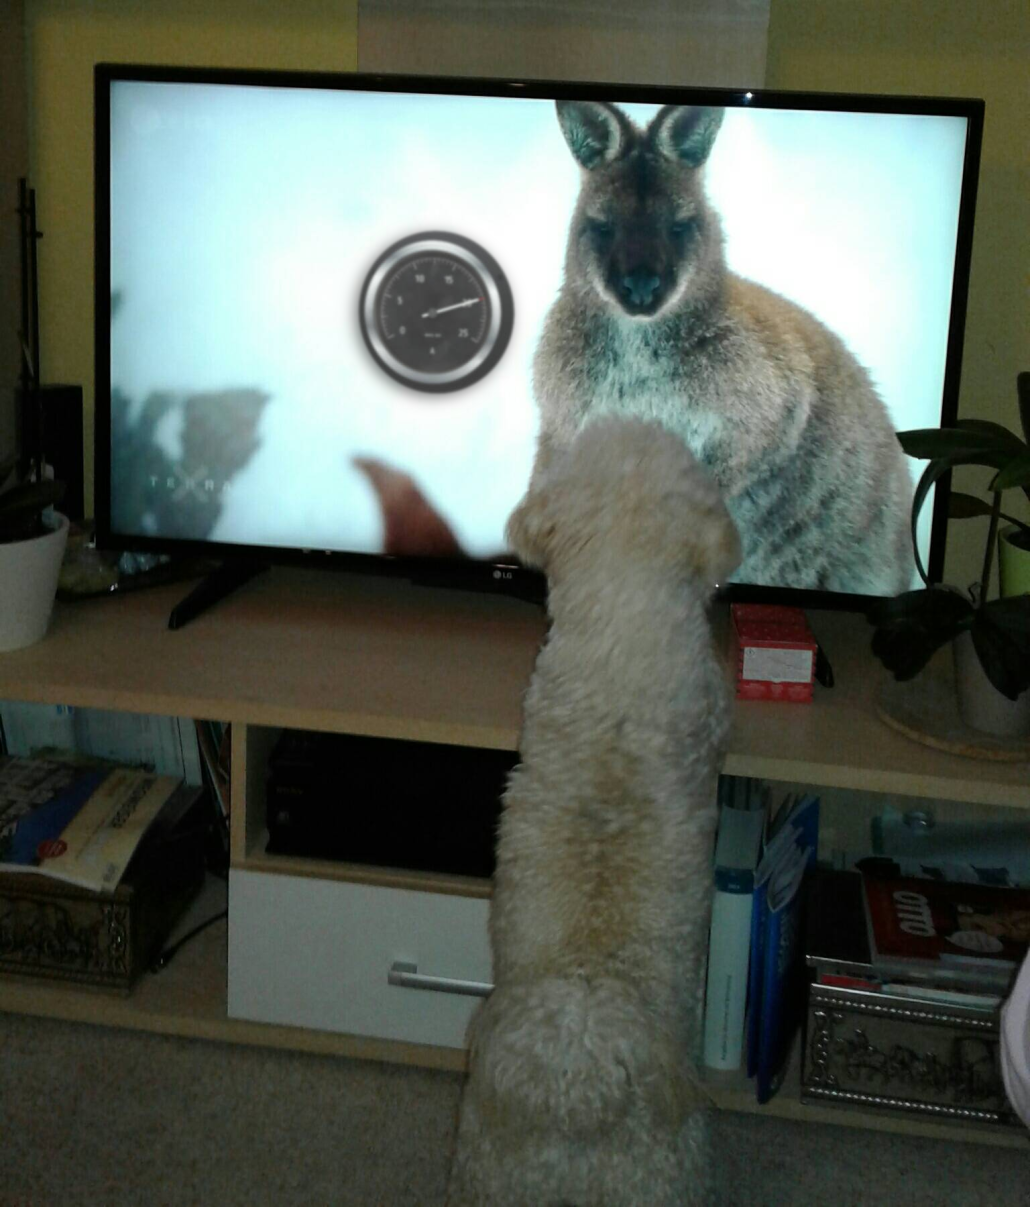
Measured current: 20 A
